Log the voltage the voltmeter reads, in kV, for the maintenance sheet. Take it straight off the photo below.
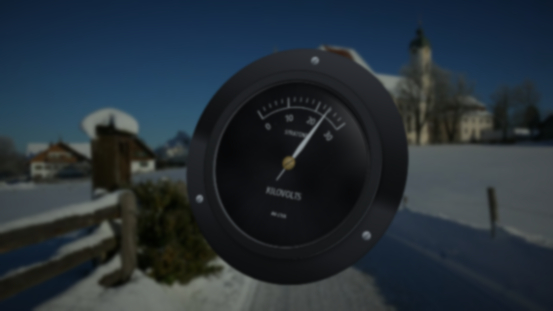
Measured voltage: 24 kV
